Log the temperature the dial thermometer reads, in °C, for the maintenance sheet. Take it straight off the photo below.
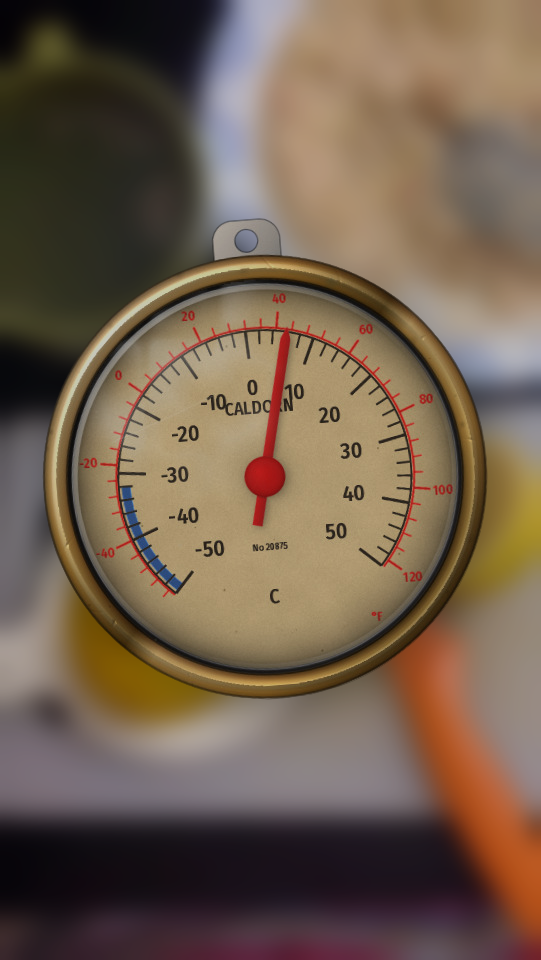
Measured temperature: 6 °C
